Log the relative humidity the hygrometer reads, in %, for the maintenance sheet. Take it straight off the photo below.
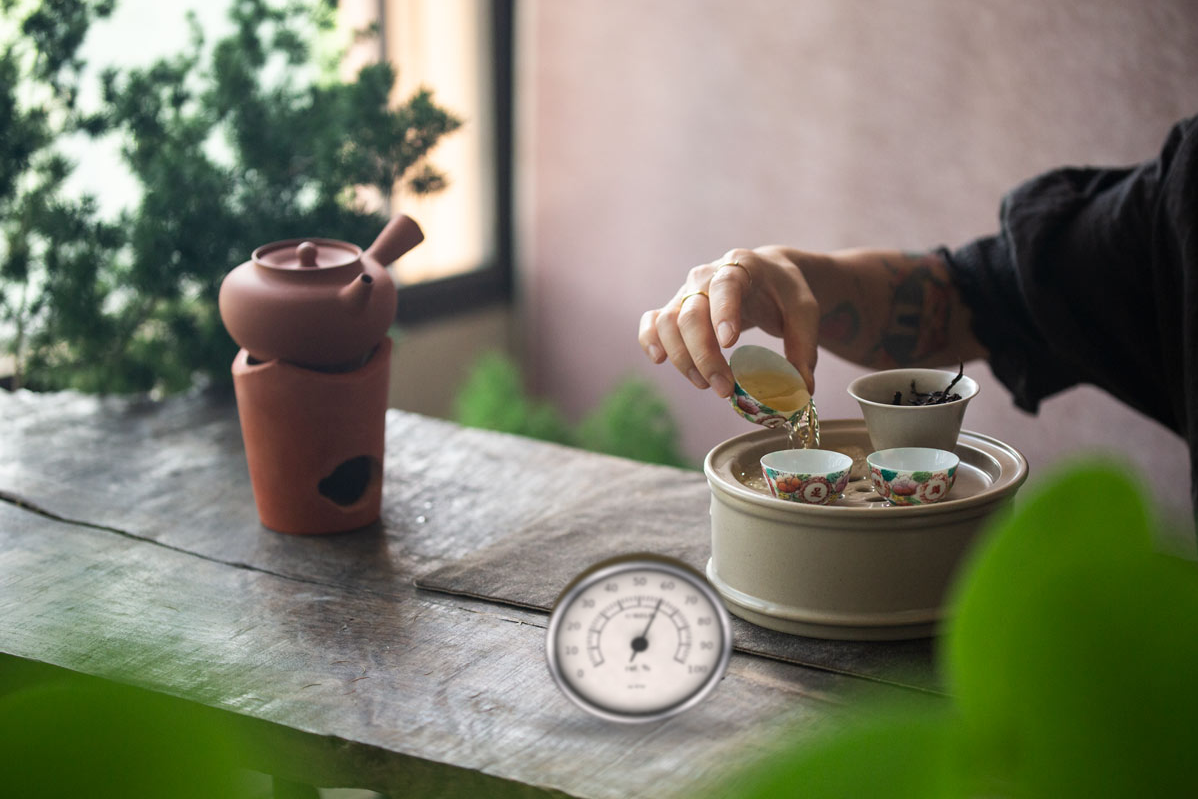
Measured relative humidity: 60 %
